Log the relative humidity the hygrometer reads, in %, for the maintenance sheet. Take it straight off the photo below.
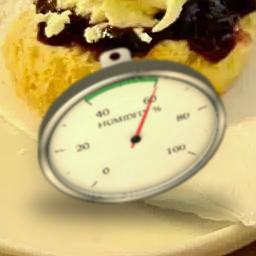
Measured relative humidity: 60 %
